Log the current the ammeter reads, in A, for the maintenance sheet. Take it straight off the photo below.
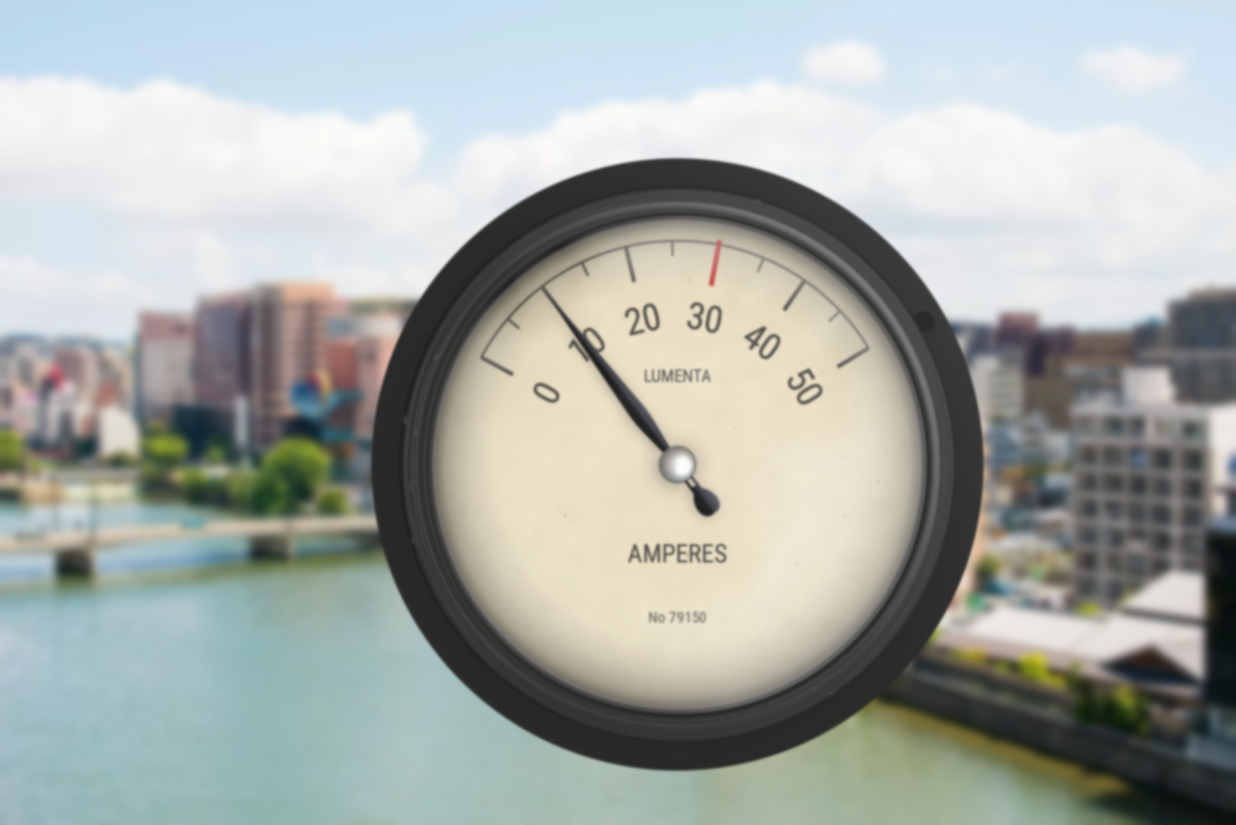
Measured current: 10 A
